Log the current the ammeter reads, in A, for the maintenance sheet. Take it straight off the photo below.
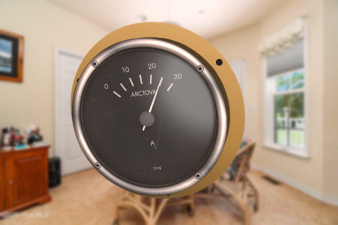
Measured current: 25 A
